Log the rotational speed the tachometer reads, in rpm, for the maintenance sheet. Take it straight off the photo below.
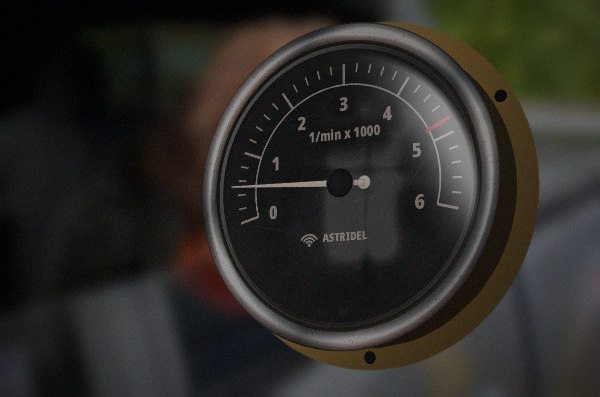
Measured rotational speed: 500 rpm
